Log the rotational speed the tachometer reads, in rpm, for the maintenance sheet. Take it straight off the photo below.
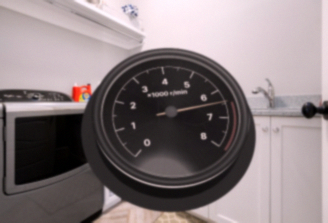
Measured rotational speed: 6500 rpm
